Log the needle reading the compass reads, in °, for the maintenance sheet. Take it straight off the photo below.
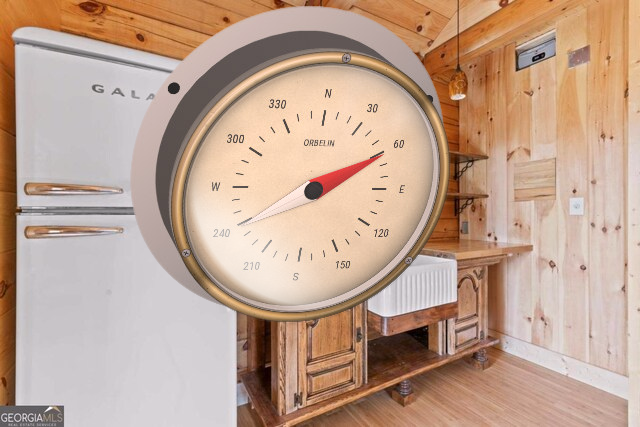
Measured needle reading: 60 °
